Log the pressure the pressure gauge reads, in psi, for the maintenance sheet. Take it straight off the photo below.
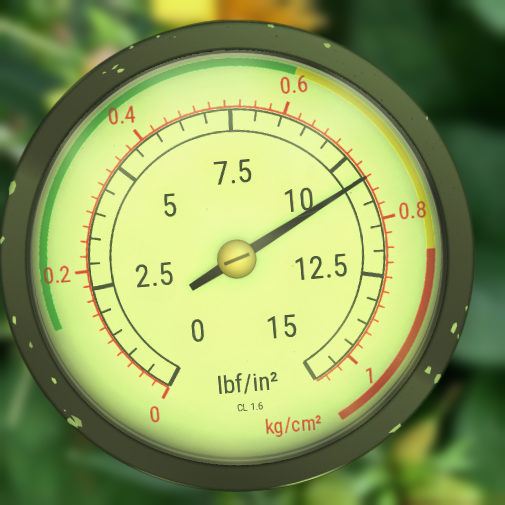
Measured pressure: 10.5 psi
